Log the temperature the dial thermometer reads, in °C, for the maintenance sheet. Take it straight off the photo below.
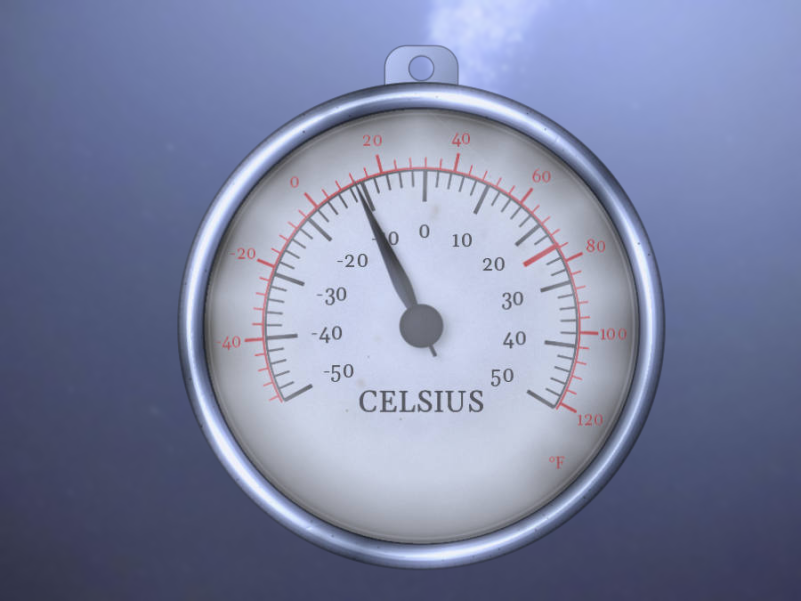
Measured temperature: -11 °C
